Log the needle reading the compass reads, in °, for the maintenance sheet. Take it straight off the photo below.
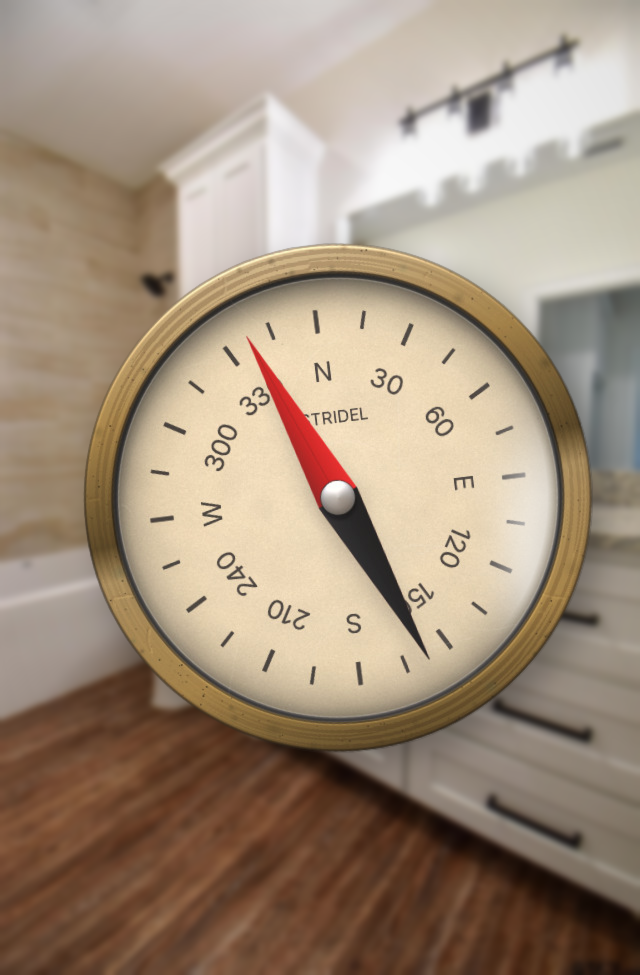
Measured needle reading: 337.5 °
